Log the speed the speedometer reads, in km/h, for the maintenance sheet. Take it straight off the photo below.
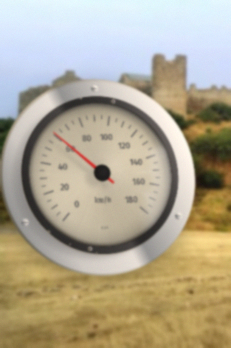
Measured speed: 60 km/h
